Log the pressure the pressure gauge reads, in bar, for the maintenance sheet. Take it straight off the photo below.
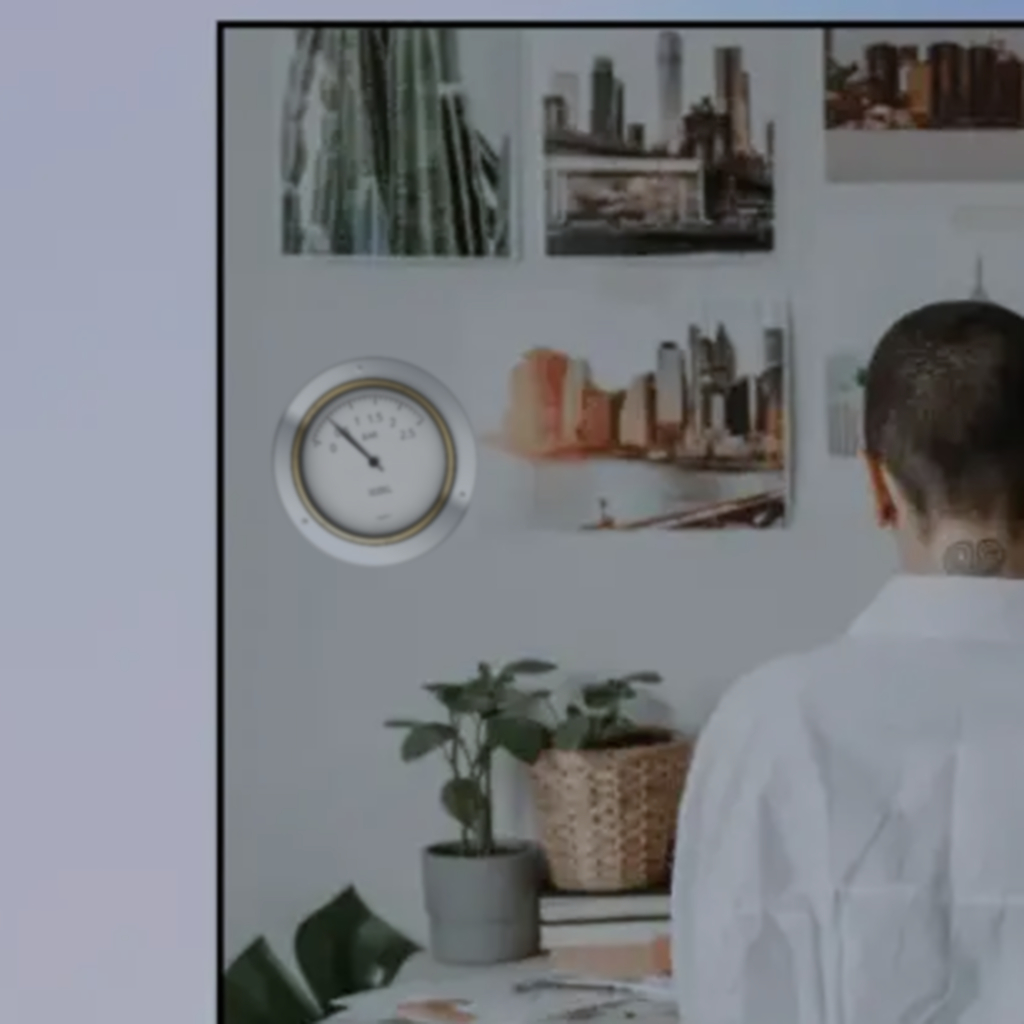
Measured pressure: 0.5 bar
